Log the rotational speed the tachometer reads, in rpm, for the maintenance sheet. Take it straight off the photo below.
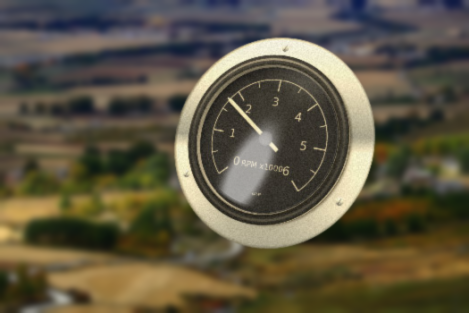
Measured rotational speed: 1750 rpm
